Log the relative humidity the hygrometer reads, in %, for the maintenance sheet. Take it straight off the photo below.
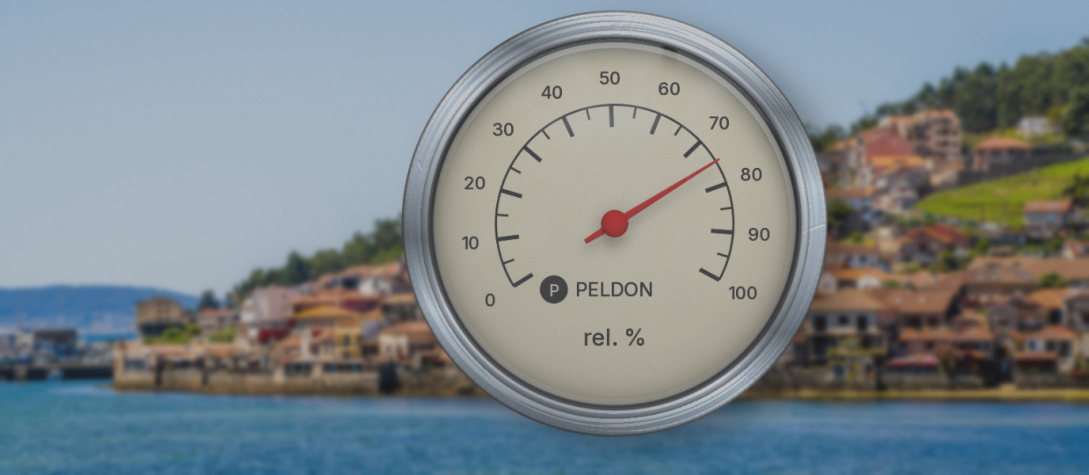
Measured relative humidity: 75 %
